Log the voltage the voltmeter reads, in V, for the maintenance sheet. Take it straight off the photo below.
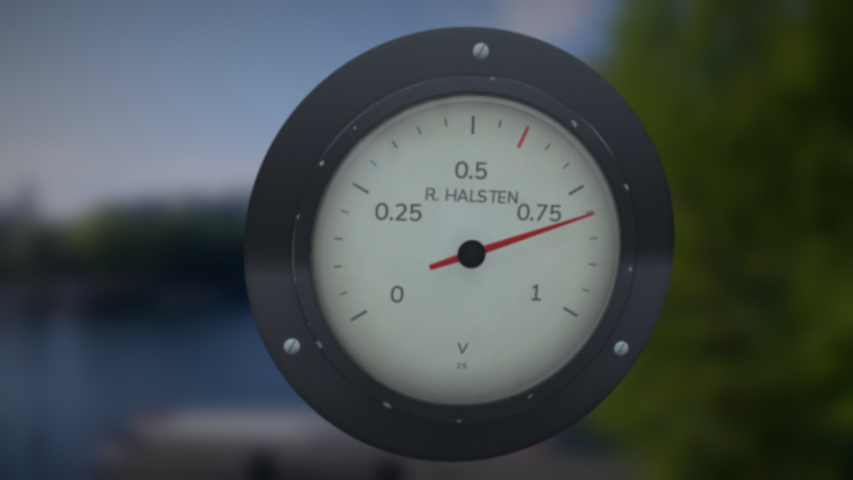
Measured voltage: 0.8 V
